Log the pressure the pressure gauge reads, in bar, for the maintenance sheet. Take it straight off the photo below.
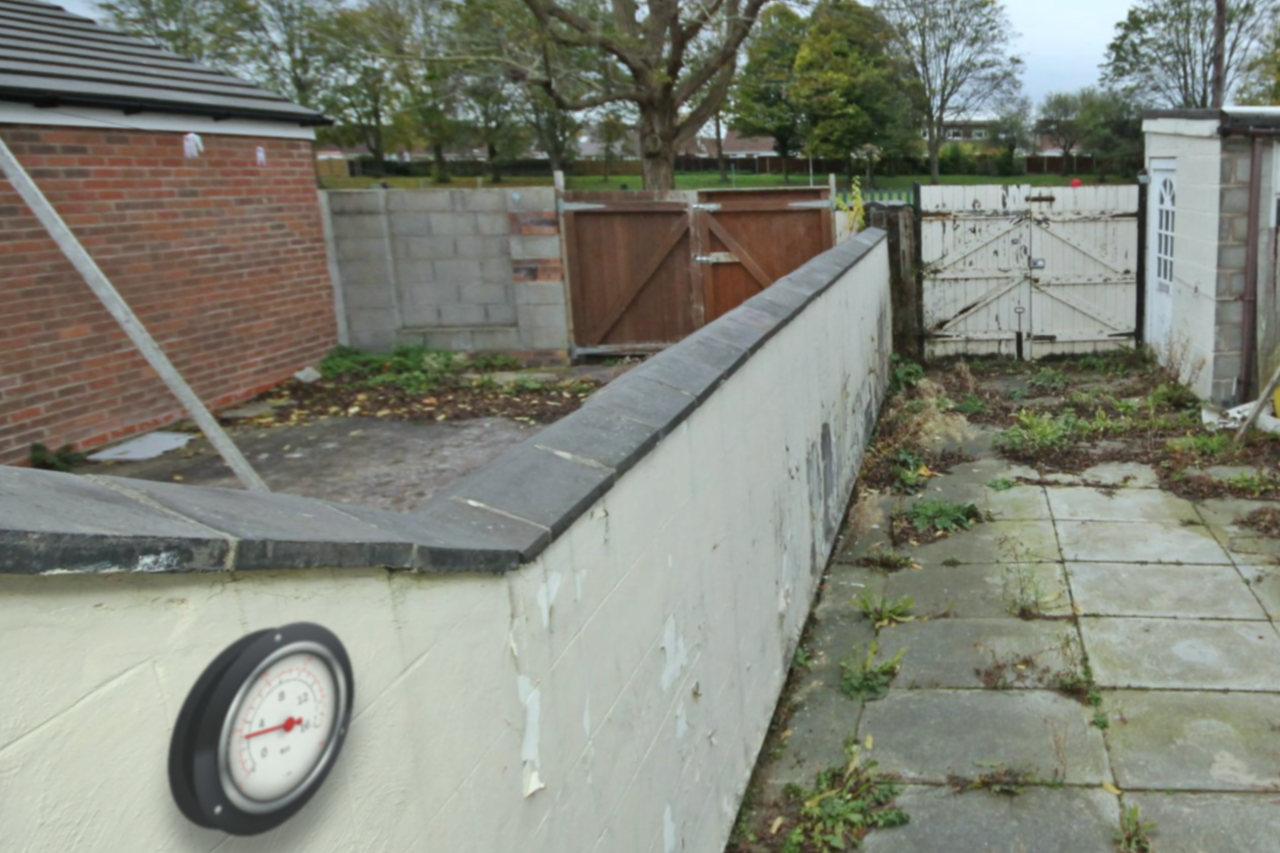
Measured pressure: 3 bar
